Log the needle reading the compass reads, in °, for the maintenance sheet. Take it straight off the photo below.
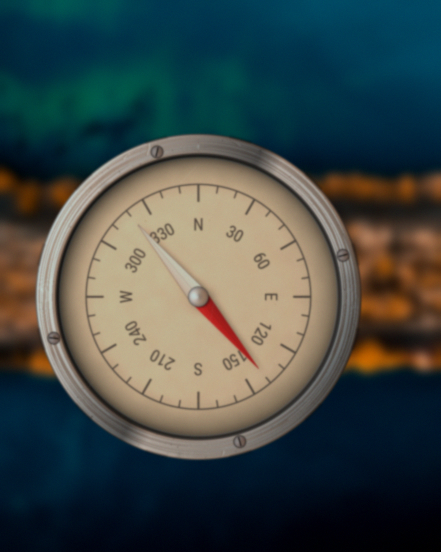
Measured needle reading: 140 °
